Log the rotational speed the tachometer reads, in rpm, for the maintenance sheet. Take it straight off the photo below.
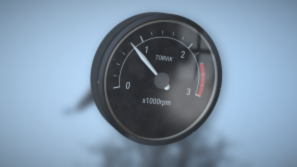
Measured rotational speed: 800 rpm
